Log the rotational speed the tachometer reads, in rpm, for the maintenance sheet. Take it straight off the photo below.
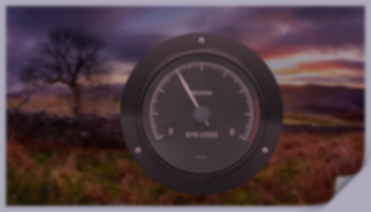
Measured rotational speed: 3000 rpm
